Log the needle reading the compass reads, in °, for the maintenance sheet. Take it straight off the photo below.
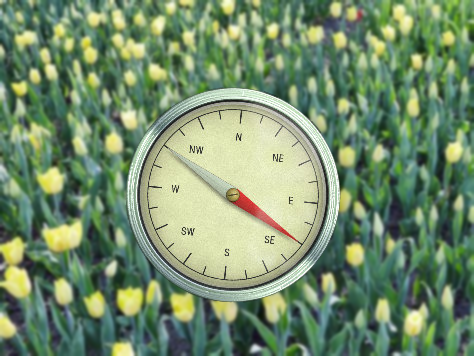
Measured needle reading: 120 °
